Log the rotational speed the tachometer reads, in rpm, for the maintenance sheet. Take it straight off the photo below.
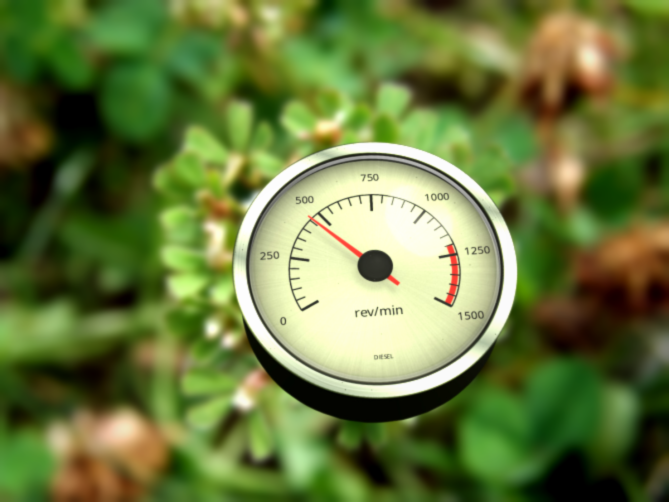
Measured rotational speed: 450 rpm
